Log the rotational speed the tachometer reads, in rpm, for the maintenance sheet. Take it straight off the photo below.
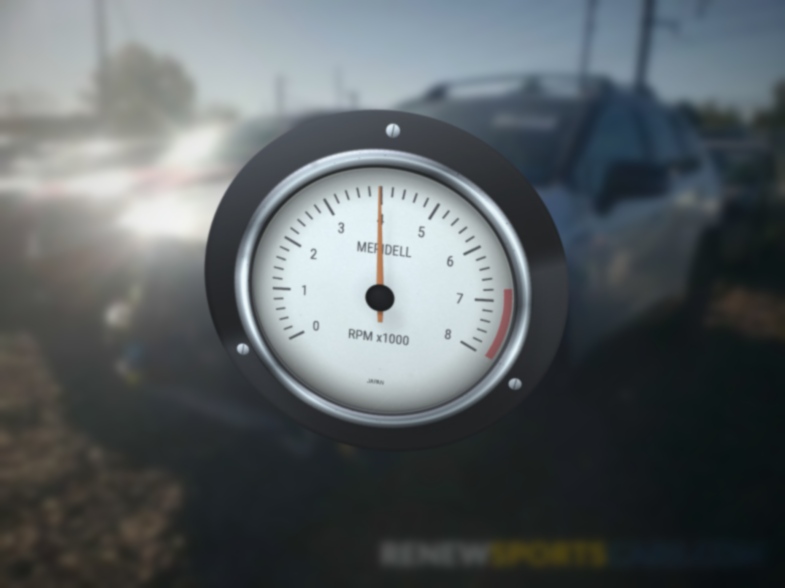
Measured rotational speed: 4000 rpm
